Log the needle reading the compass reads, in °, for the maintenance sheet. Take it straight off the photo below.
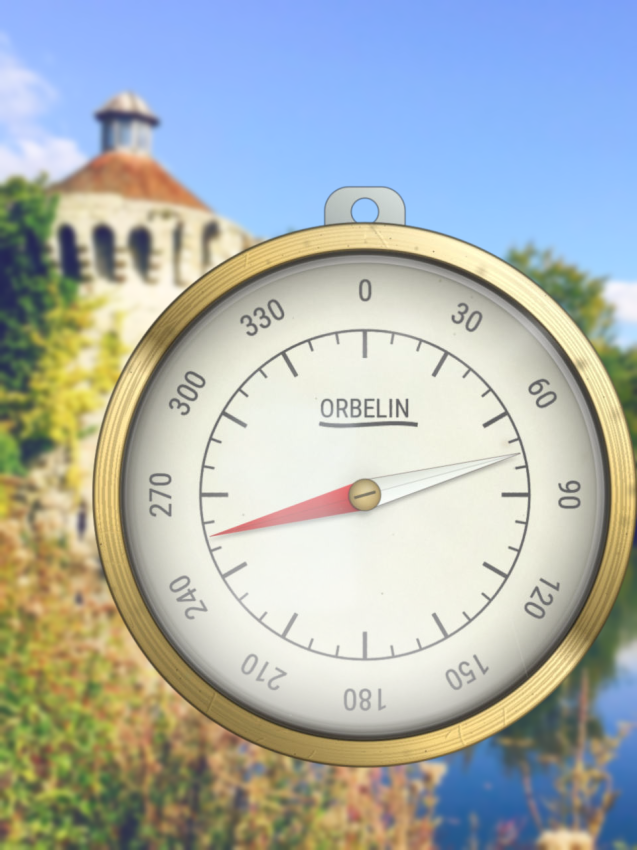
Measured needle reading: 255 °
